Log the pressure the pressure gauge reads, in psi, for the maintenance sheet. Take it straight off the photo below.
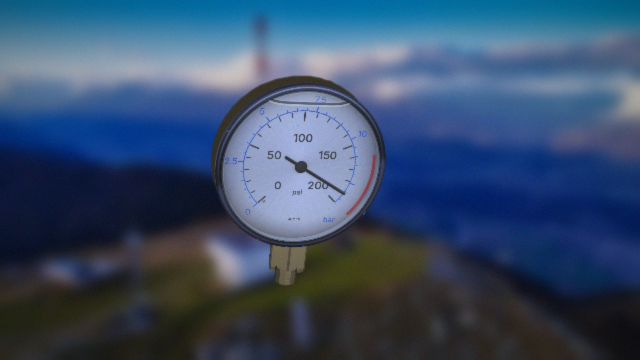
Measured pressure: 190 psi
